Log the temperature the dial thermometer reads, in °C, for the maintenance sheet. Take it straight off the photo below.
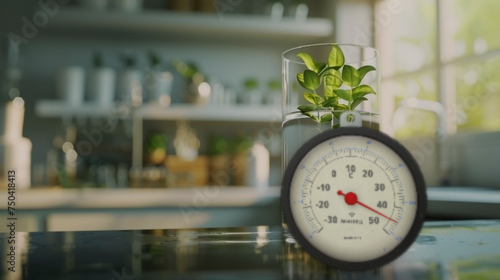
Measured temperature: 45 °C
